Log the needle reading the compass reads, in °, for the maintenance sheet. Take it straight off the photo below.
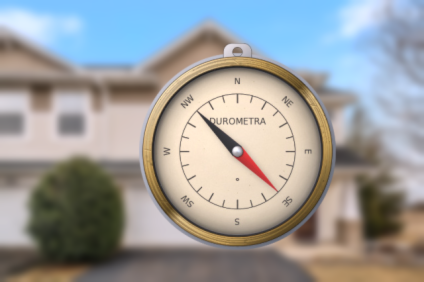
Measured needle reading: 135 °
